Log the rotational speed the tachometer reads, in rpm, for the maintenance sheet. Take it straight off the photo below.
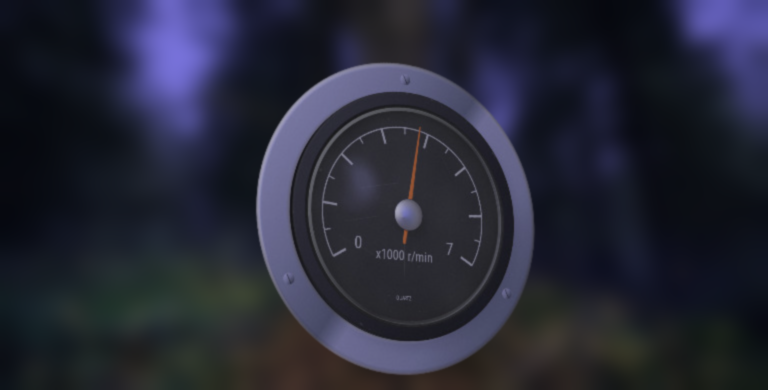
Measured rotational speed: 3750 rpm
